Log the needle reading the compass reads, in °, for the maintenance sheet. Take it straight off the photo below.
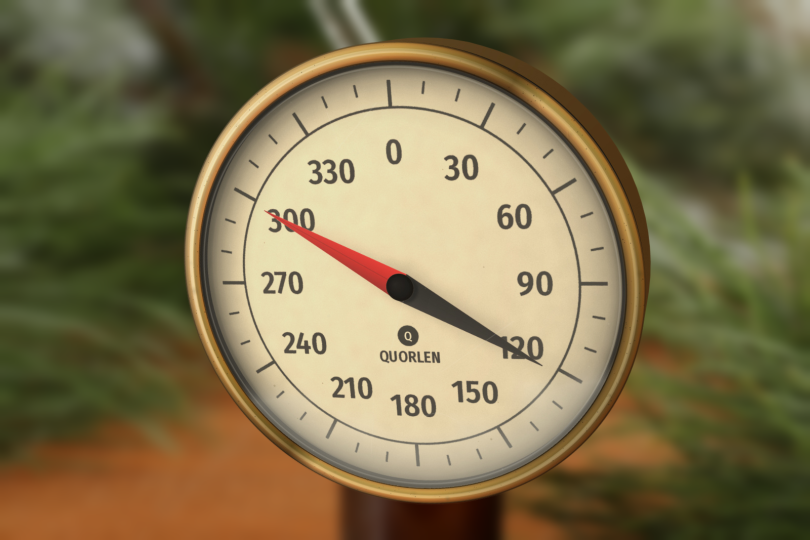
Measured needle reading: 300 °
